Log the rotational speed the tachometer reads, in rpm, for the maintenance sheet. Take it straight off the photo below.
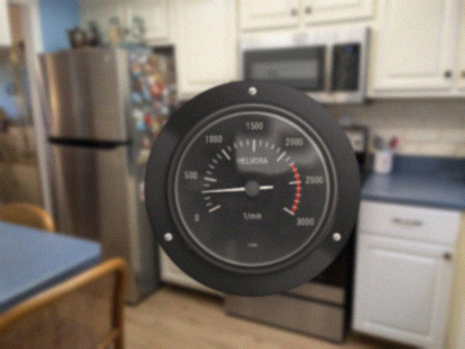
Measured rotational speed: 300 rpm
